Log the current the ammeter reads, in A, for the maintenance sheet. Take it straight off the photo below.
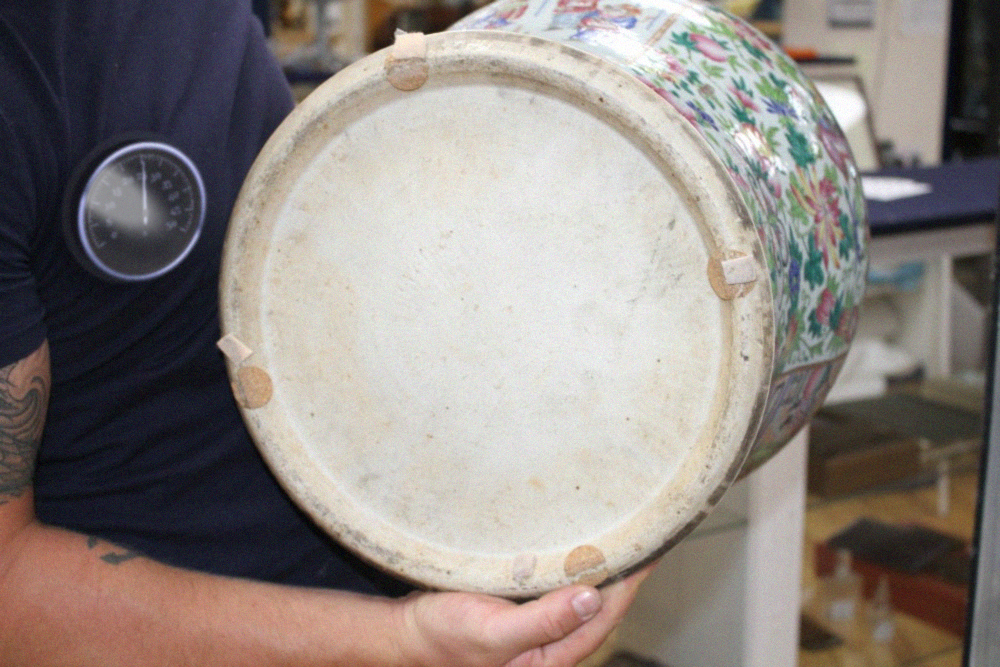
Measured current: 25 A
